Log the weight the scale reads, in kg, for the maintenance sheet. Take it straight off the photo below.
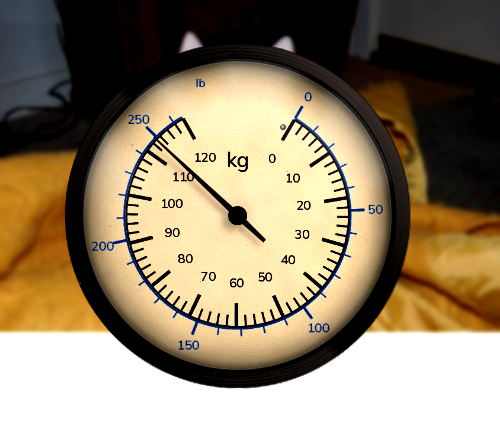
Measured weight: 113 kg
